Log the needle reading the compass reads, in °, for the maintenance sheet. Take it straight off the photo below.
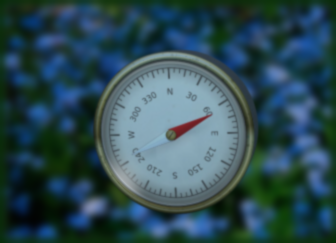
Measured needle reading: 65 °
